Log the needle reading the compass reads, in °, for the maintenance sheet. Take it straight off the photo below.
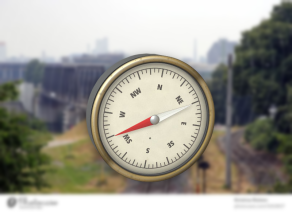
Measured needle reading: 240 °
